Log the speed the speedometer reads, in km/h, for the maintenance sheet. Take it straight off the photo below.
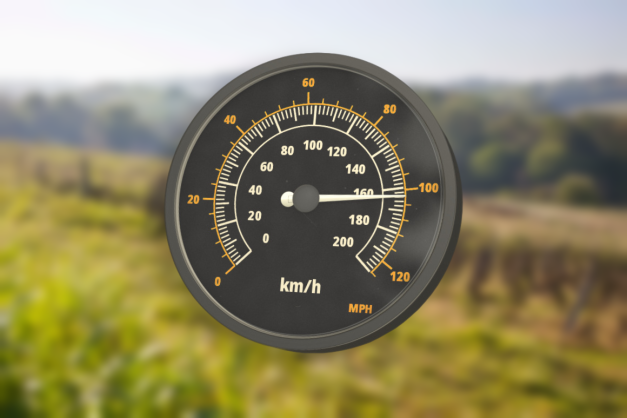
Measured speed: 164 km/h
